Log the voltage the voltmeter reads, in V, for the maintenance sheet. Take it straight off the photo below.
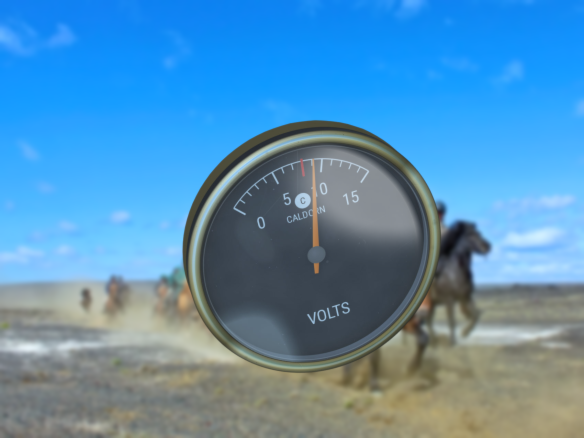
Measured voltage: 9 V
